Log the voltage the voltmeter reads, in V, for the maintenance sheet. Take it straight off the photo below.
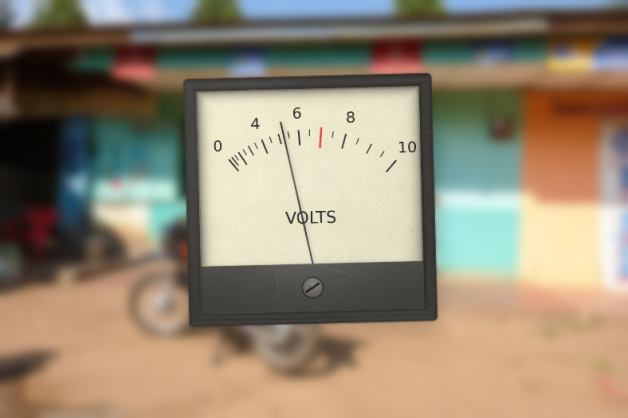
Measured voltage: 5.25 V
